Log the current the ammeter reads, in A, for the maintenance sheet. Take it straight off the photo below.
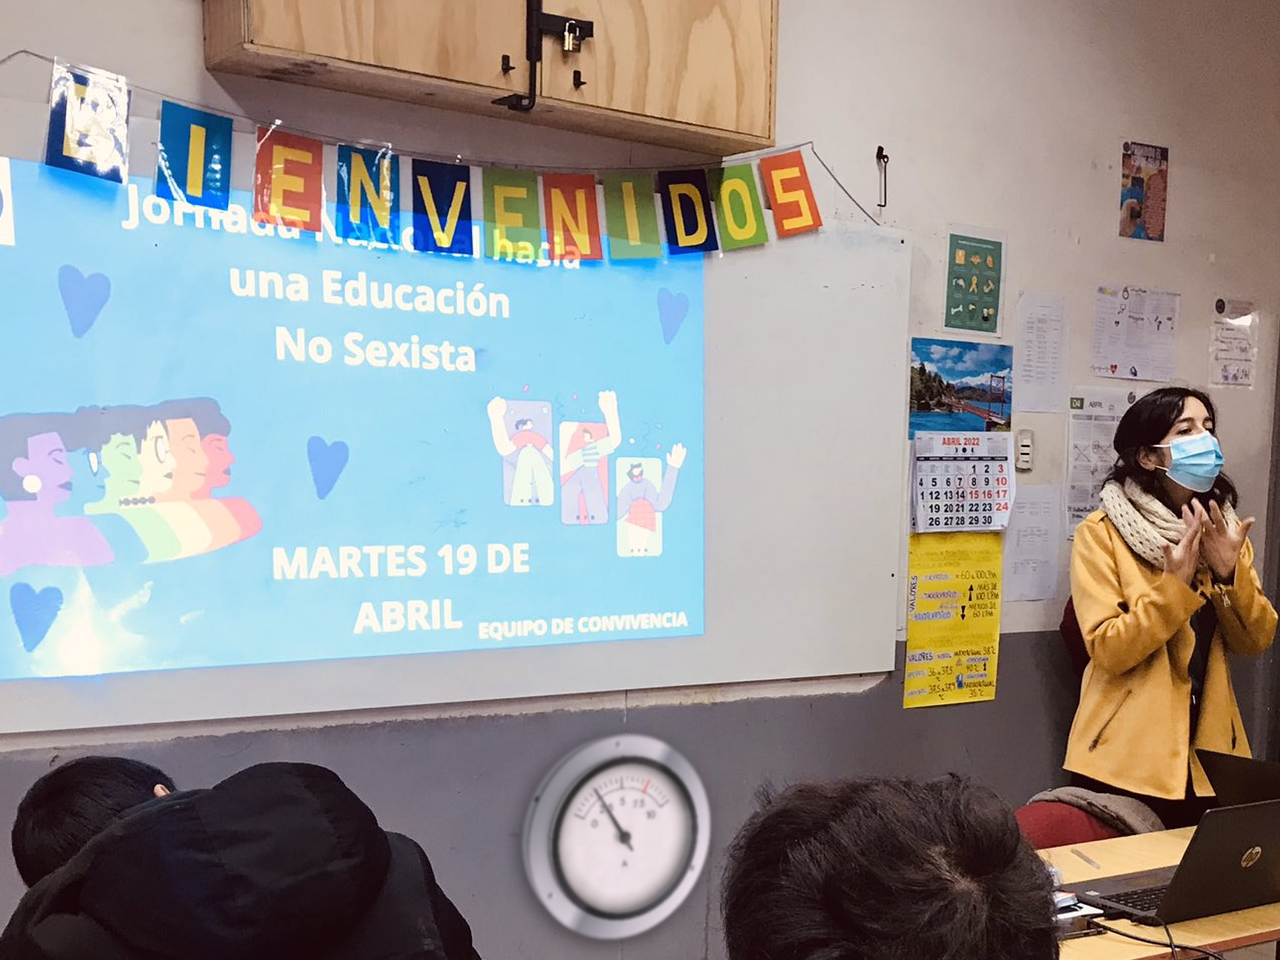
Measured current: 2.5 A
